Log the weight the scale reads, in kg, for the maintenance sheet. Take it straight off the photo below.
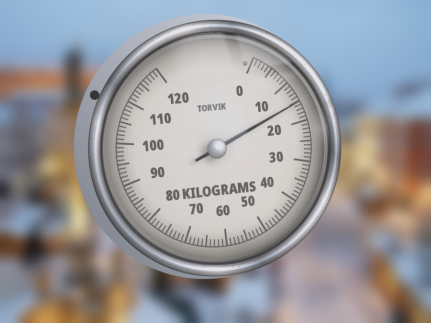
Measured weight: 15 kg
